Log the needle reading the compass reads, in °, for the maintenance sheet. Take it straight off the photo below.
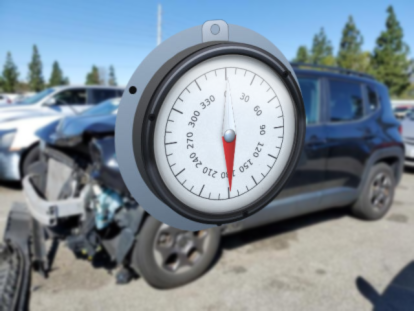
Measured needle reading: 180 °
